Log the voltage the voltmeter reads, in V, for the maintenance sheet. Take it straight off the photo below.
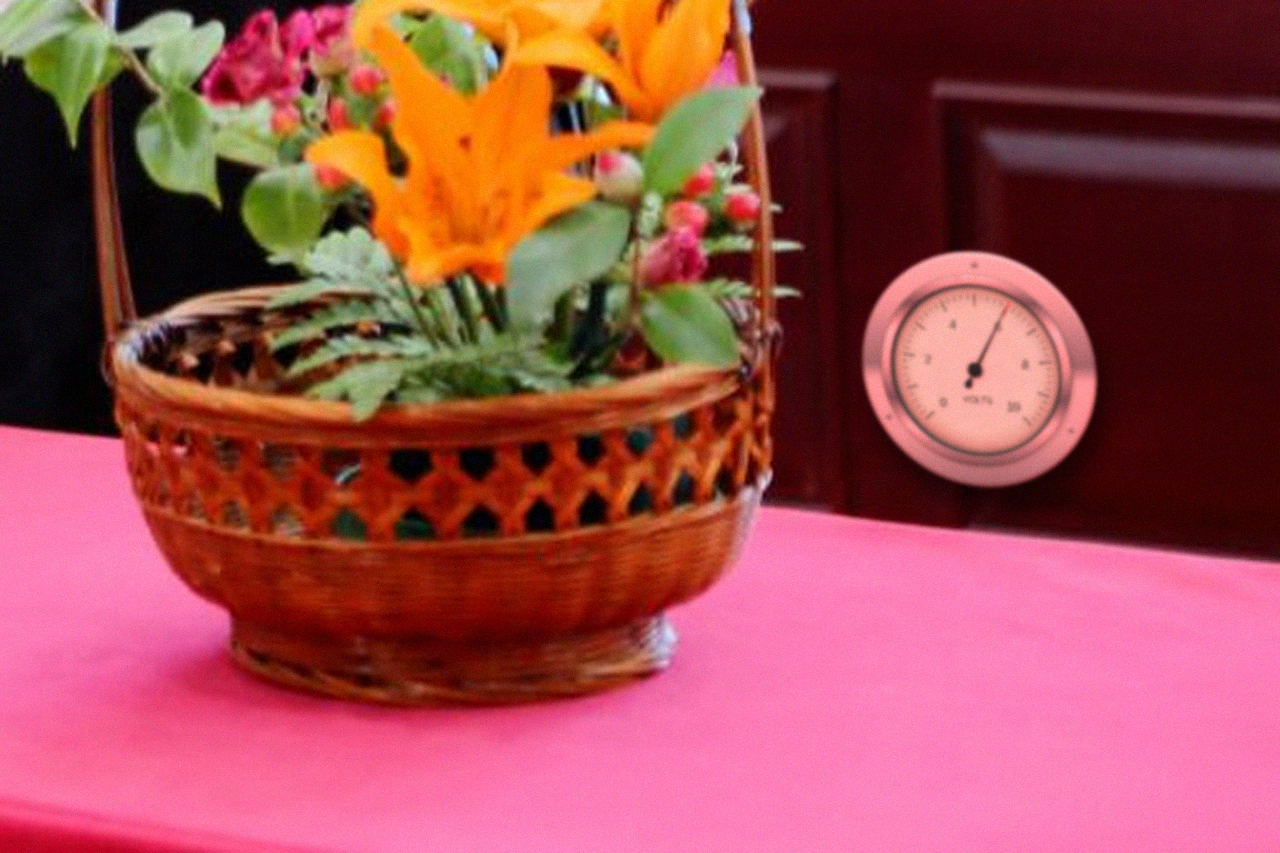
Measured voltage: 6 V
